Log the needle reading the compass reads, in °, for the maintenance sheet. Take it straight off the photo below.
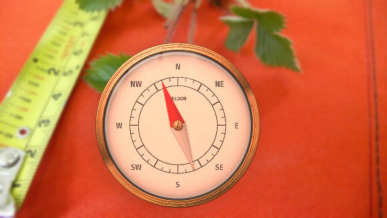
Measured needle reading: 340 °
